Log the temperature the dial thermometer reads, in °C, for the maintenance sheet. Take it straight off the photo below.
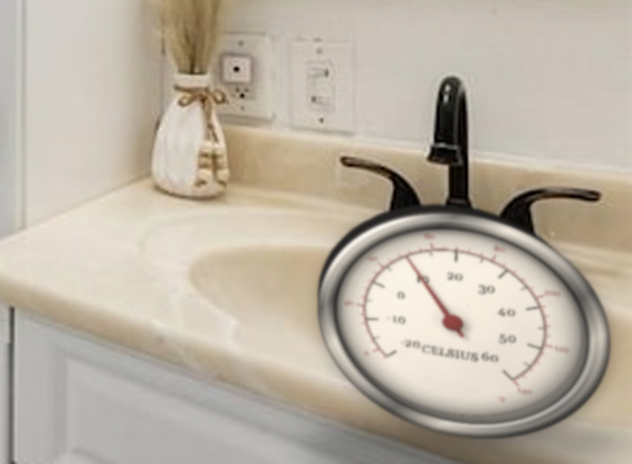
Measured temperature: 10 °C
